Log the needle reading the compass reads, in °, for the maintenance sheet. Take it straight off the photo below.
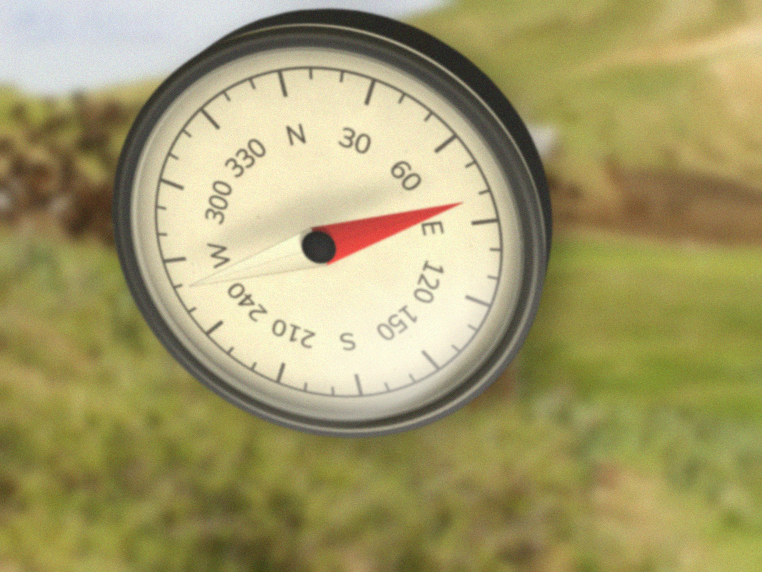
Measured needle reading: 80 °
